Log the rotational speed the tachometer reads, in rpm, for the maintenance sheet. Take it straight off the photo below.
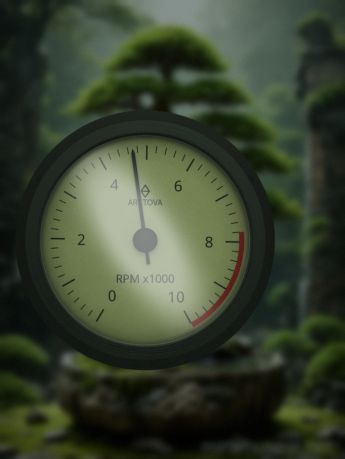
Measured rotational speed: 4700 rpm
